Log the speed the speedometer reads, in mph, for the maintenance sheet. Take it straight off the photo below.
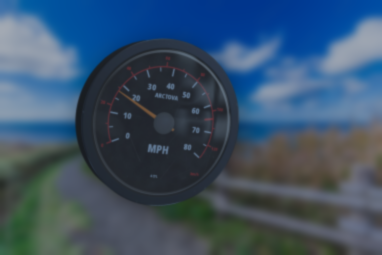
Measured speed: 17.5 mph
